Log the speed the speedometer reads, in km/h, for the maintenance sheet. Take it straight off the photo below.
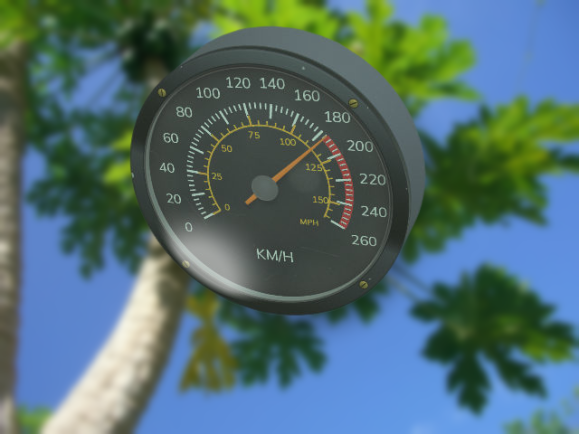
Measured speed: 184 km/h
